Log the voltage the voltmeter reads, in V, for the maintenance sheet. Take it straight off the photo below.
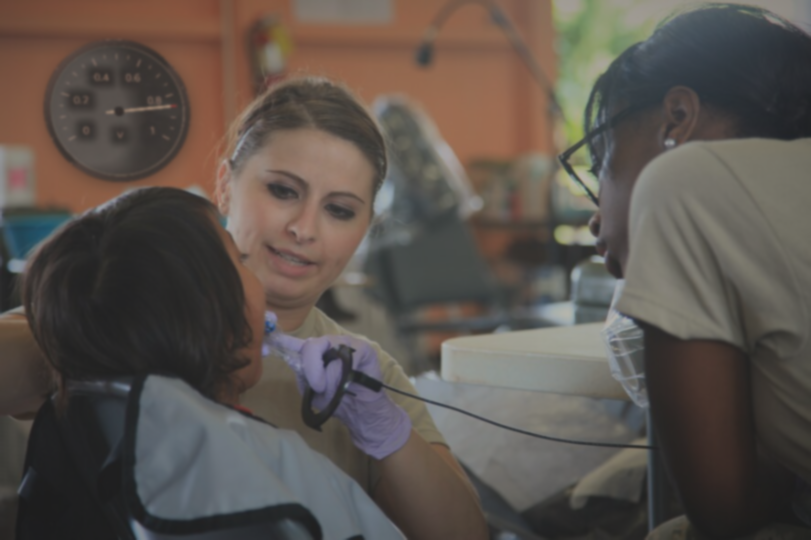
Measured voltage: 0.85 V
